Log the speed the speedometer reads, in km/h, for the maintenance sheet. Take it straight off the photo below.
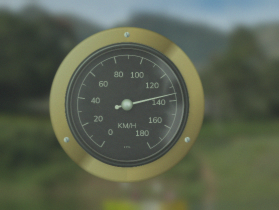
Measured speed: 135 km/h
